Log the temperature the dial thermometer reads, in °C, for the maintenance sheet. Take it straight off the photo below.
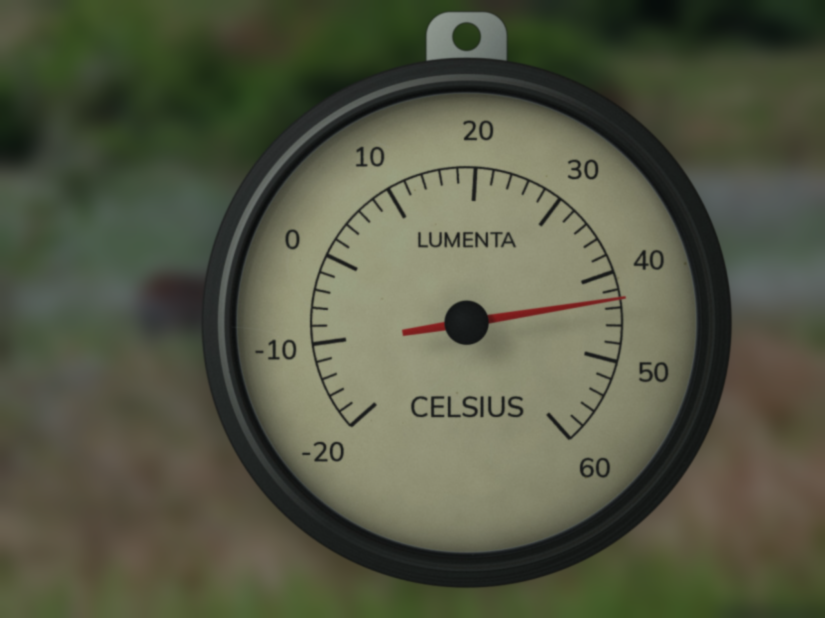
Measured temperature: 43 °C
